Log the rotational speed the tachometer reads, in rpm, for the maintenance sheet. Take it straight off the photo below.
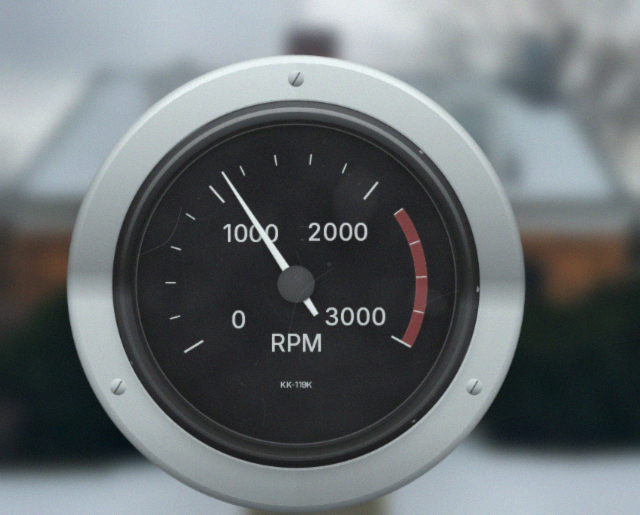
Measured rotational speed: 1100 rpm
